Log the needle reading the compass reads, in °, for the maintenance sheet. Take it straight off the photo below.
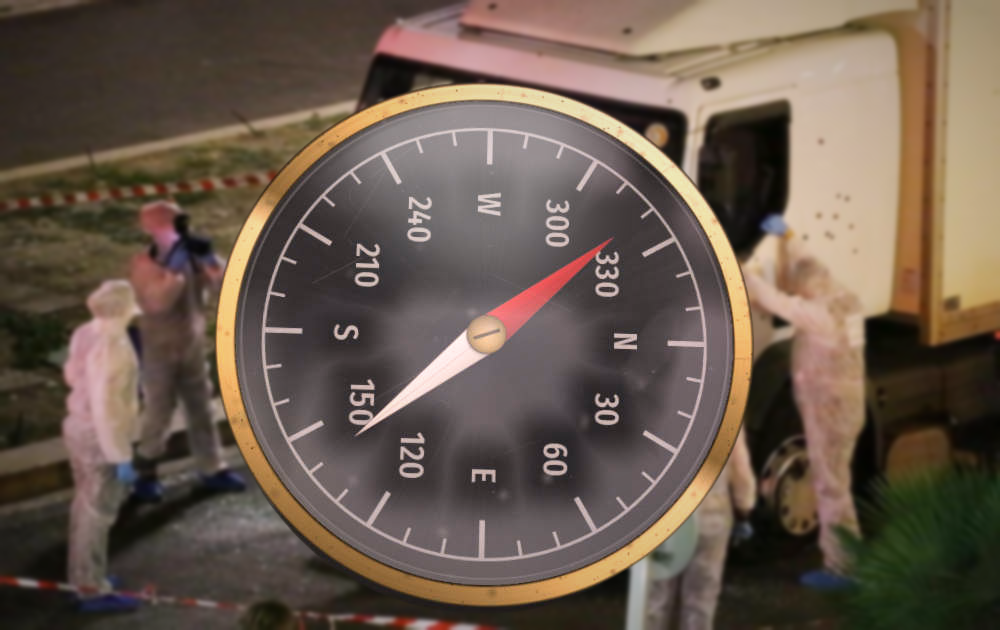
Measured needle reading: 320 °
